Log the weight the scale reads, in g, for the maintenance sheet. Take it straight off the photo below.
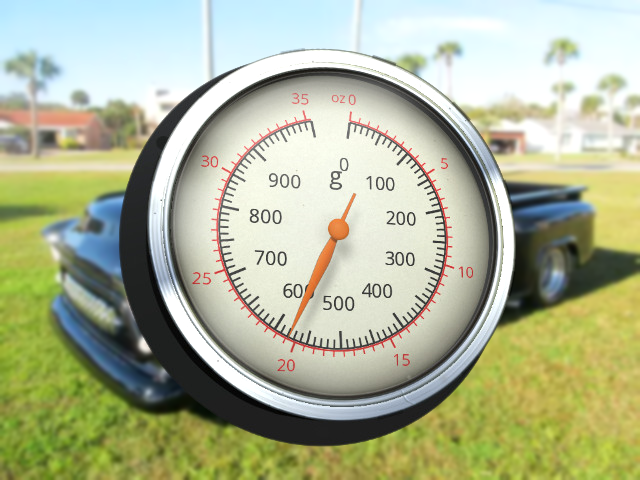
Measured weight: 580 g
